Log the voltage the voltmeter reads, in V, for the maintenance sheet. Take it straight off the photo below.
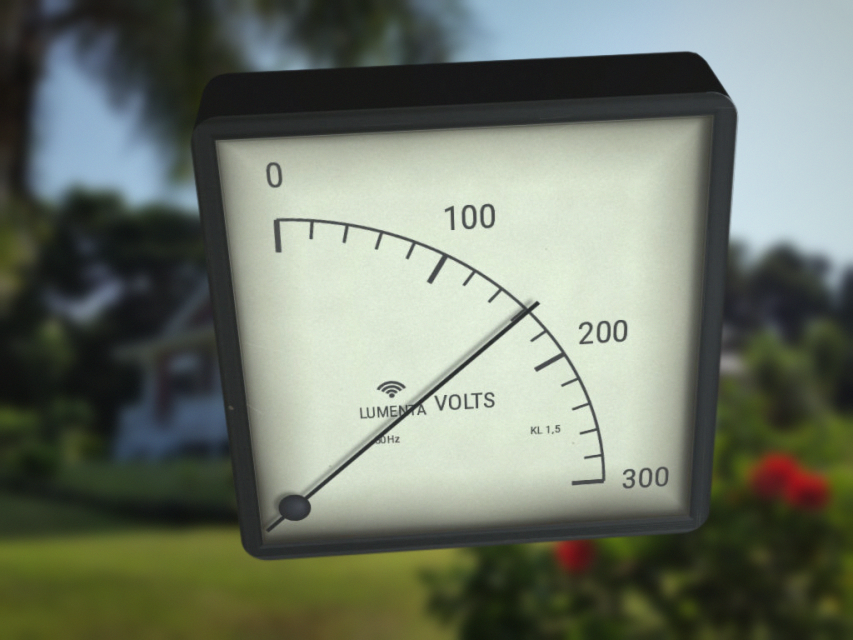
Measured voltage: 160 V
